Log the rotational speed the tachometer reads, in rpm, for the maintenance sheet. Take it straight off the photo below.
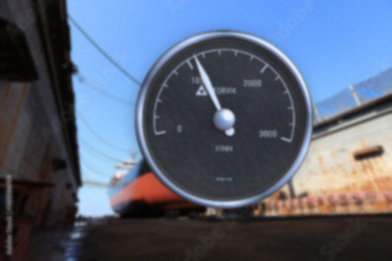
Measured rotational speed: 1100 rpm
